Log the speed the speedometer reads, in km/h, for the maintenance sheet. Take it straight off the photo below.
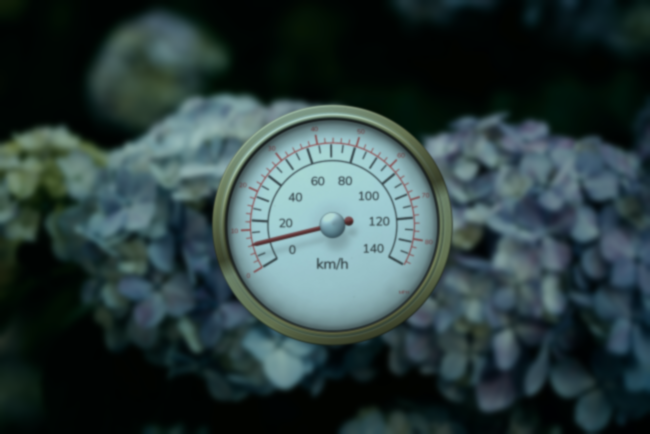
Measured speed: 10 km/h
